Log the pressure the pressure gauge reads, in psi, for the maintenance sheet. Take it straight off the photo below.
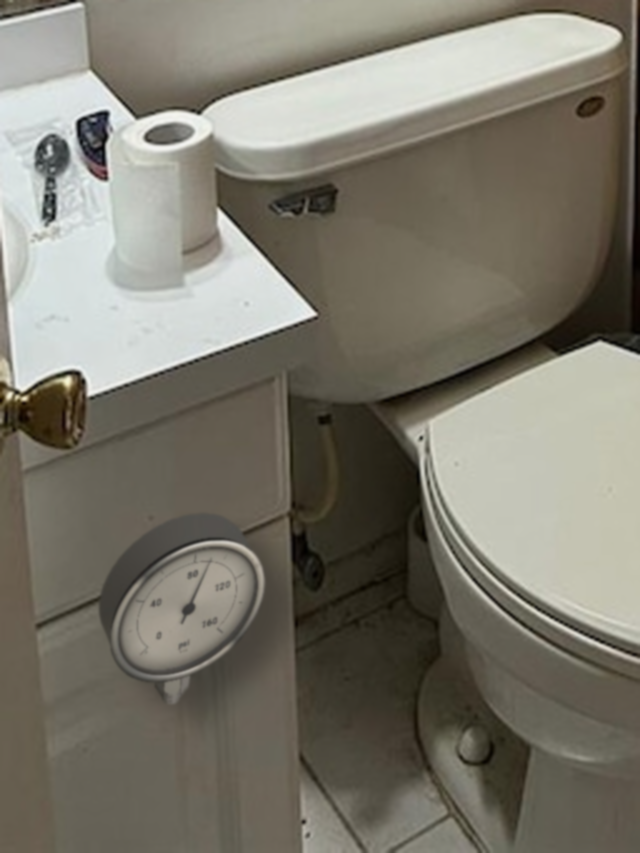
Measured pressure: 90 psi
